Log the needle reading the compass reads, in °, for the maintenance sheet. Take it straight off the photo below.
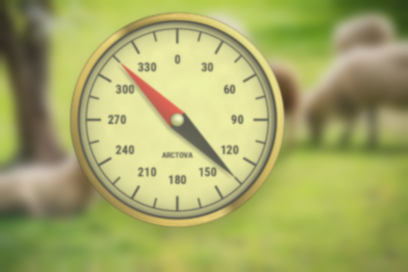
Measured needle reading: 315 °
